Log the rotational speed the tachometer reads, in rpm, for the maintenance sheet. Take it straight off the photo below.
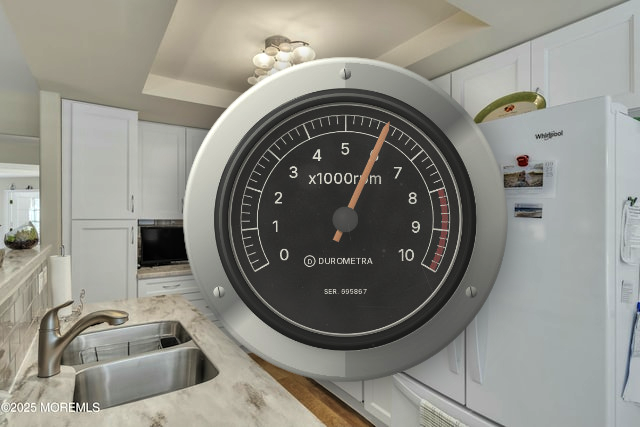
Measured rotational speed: 6000 rpm
